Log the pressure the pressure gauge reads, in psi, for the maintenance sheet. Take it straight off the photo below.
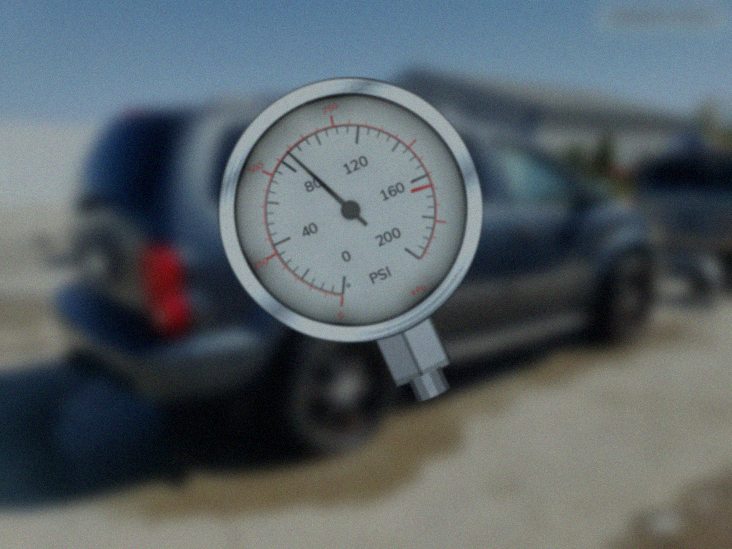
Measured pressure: 85 psi
